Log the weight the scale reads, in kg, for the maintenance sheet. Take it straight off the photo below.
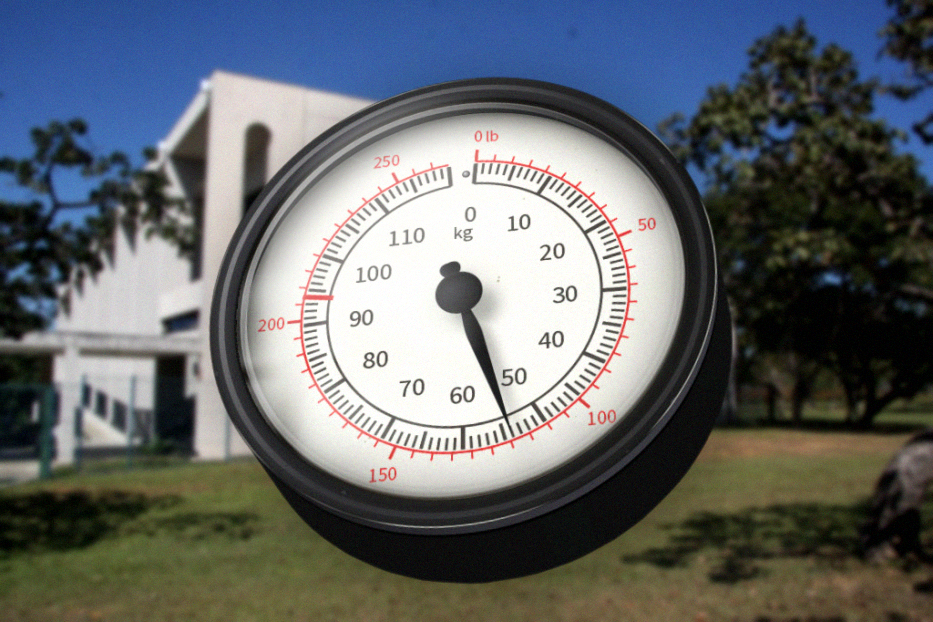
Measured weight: 54 kg
